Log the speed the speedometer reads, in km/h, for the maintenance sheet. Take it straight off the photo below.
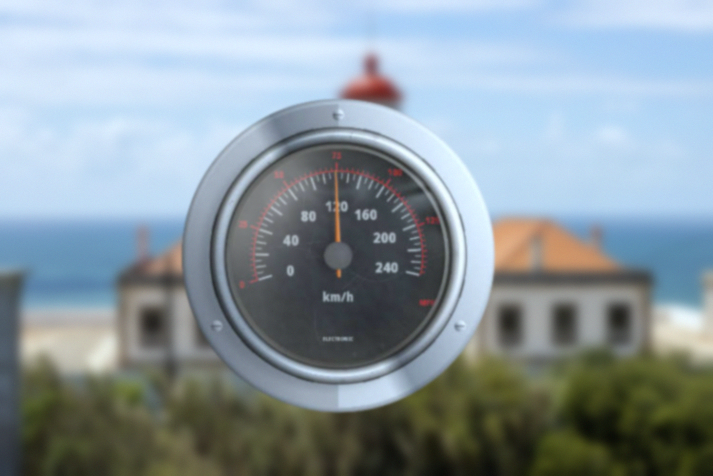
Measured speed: 120 km/h
